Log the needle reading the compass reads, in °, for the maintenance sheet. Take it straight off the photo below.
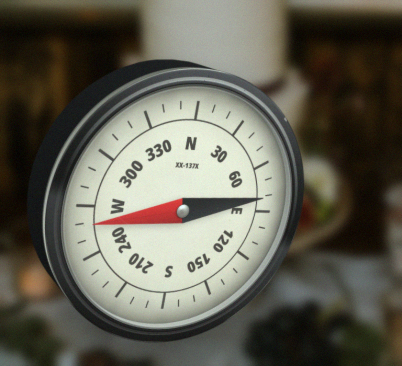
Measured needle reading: 260 °
